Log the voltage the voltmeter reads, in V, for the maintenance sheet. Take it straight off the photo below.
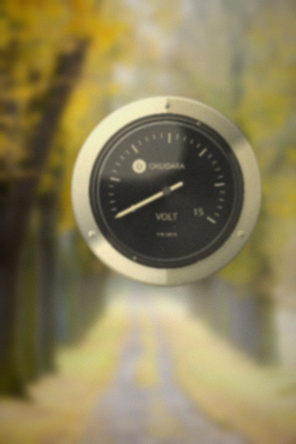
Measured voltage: 0 V
